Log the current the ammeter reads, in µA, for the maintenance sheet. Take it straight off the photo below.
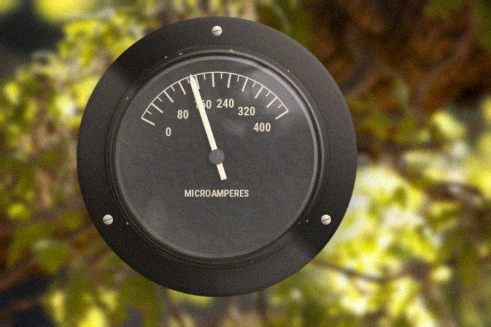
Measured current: 150 µA
